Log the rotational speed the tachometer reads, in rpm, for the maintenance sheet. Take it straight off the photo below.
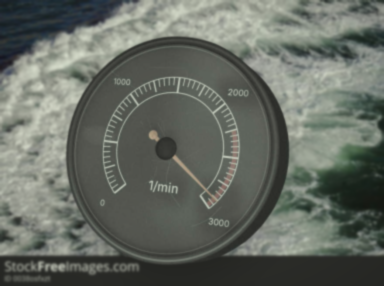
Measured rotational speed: 2900 rpm
